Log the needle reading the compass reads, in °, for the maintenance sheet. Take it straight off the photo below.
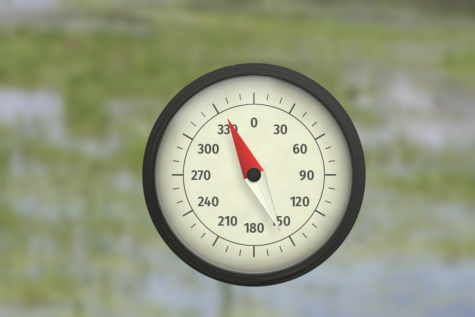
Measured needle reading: 335 °
